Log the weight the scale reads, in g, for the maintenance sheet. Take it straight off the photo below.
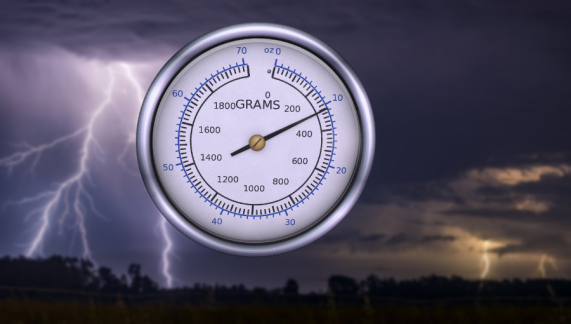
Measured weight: 300 g
